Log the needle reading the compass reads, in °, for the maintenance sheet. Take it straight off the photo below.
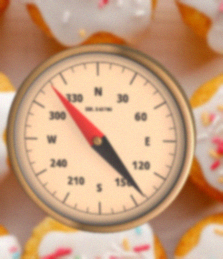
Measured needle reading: 320 °
